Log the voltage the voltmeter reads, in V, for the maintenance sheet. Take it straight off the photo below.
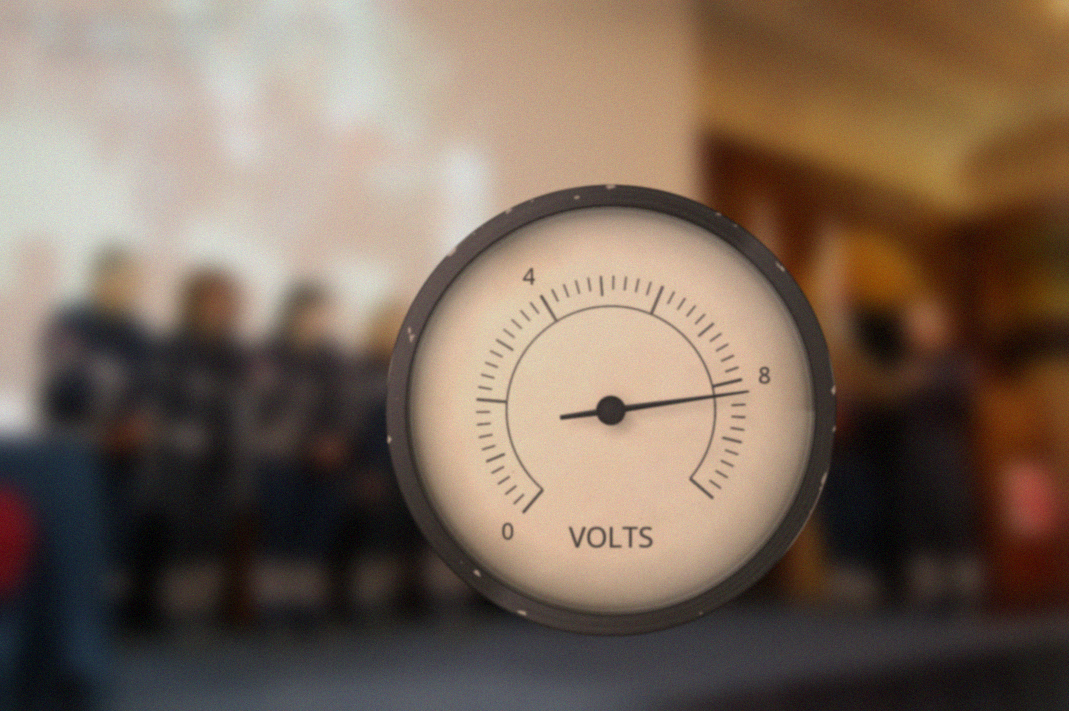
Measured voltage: 8.2 V
